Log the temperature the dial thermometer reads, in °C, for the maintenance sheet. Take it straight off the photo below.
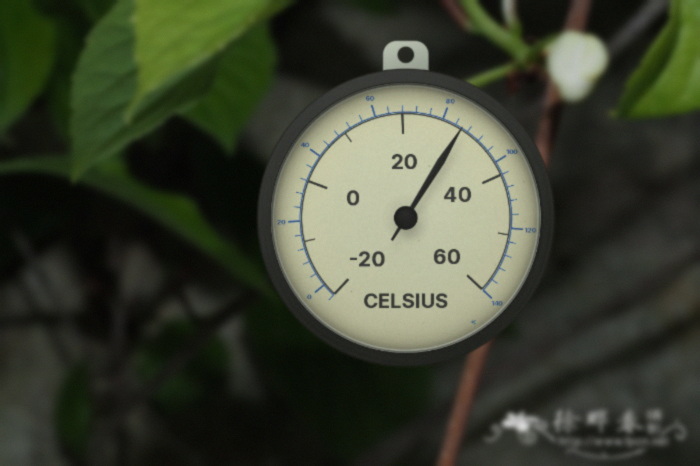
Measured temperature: 30 °C
